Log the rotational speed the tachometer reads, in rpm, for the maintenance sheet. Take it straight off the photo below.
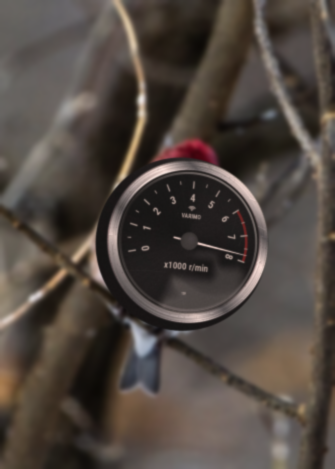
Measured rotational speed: 7750 rpm
